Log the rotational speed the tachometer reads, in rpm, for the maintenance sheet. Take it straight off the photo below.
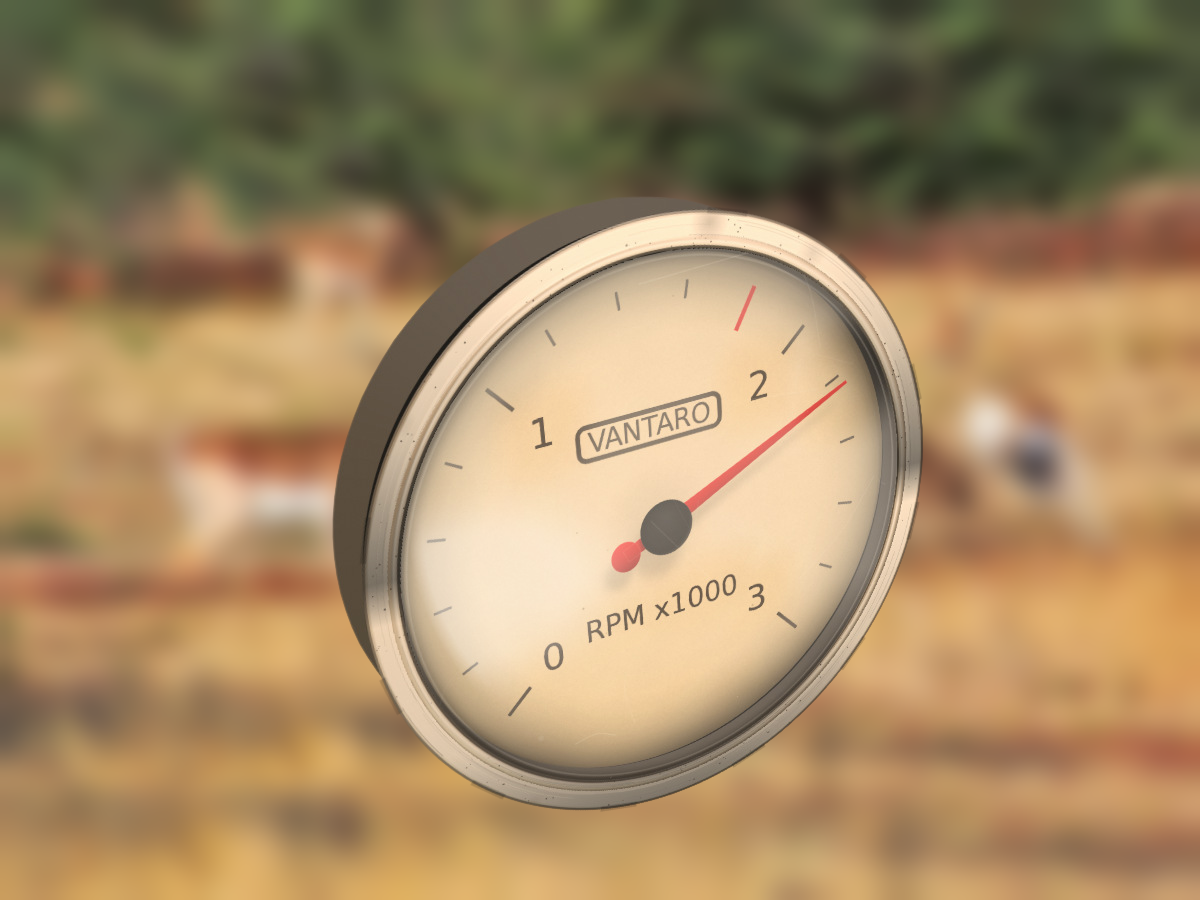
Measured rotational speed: 2200 rpm
